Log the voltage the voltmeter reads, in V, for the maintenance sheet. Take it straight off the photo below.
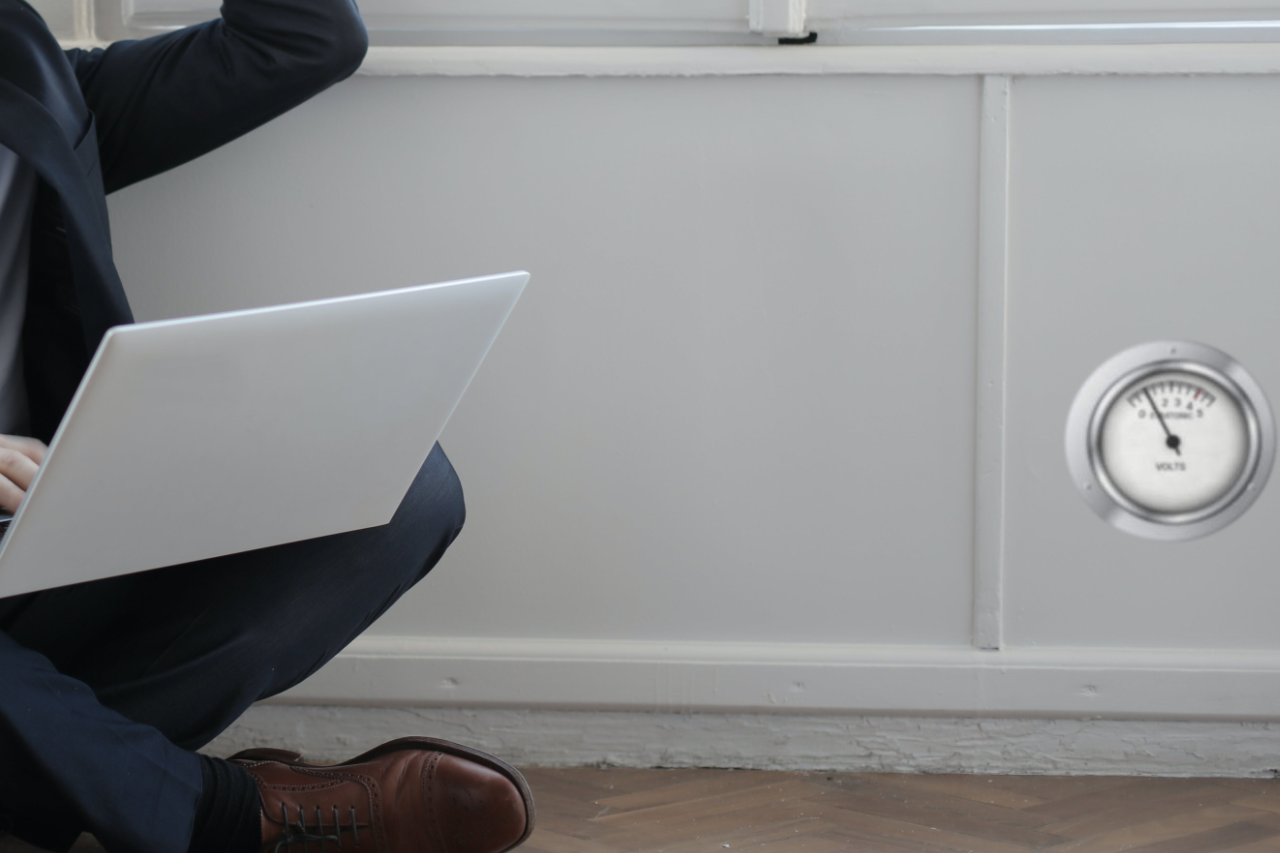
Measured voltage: 1 V
